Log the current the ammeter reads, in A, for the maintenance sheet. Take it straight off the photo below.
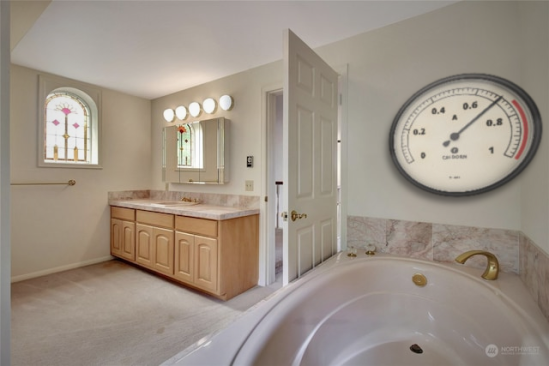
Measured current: 0.7 A
